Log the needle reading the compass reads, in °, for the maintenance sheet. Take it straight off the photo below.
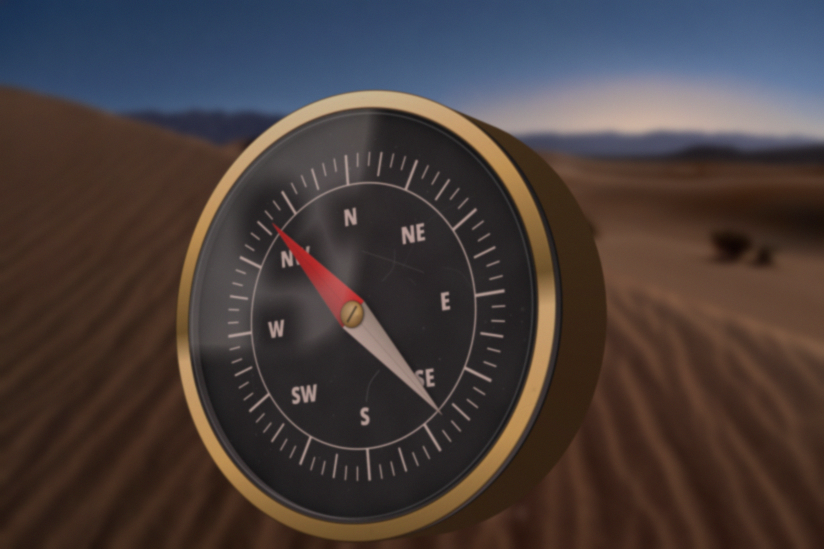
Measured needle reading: 320 °
